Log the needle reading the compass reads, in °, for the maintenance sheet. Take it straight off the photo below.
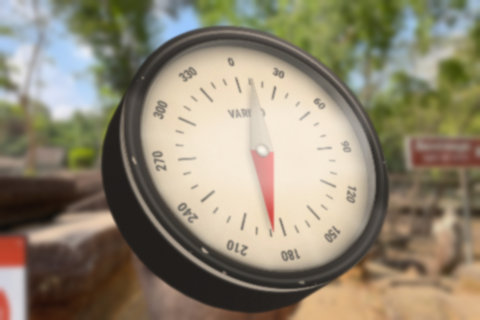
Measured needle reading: 190 °
